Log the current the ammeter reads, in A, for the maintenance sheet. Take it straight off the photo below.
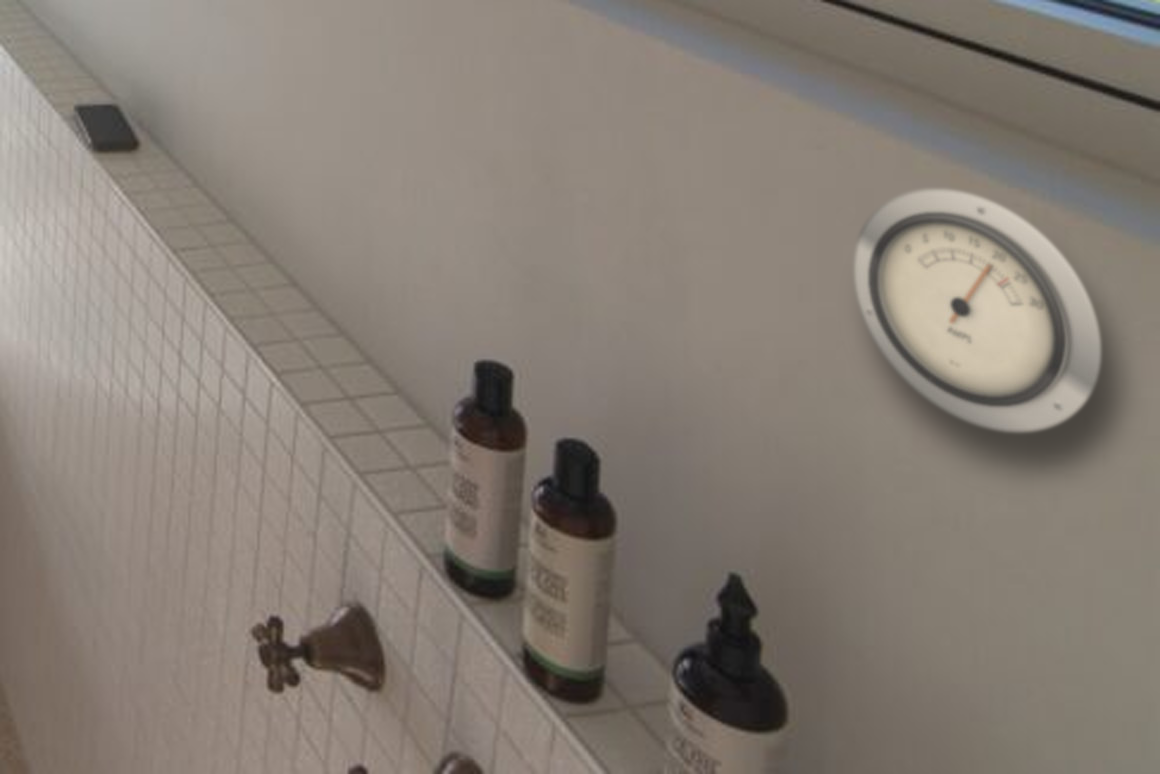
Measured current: 20 A
